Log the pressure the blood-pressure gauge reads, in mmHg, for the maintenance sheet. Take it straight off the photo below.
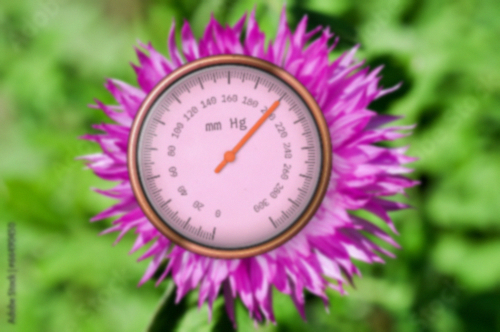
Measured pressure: 200 mmHg
